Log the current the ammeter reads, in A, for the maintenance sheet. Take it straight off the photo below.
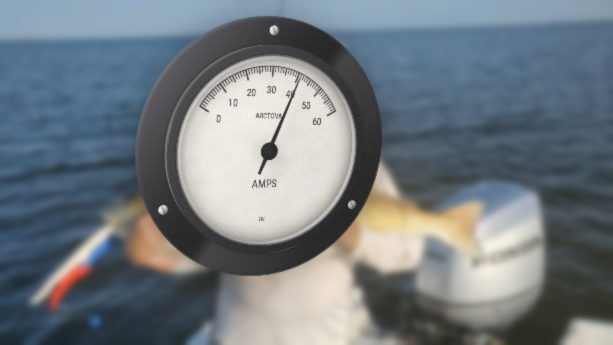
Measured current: 40 A
